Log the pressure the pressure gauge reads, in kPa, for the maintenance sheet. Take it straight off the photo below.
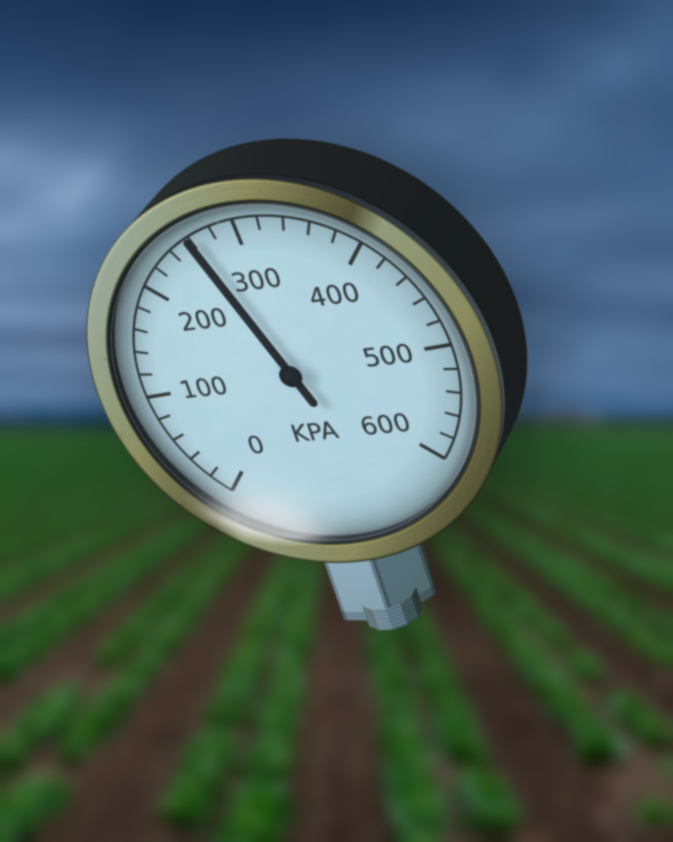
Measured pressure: 260 kPa
